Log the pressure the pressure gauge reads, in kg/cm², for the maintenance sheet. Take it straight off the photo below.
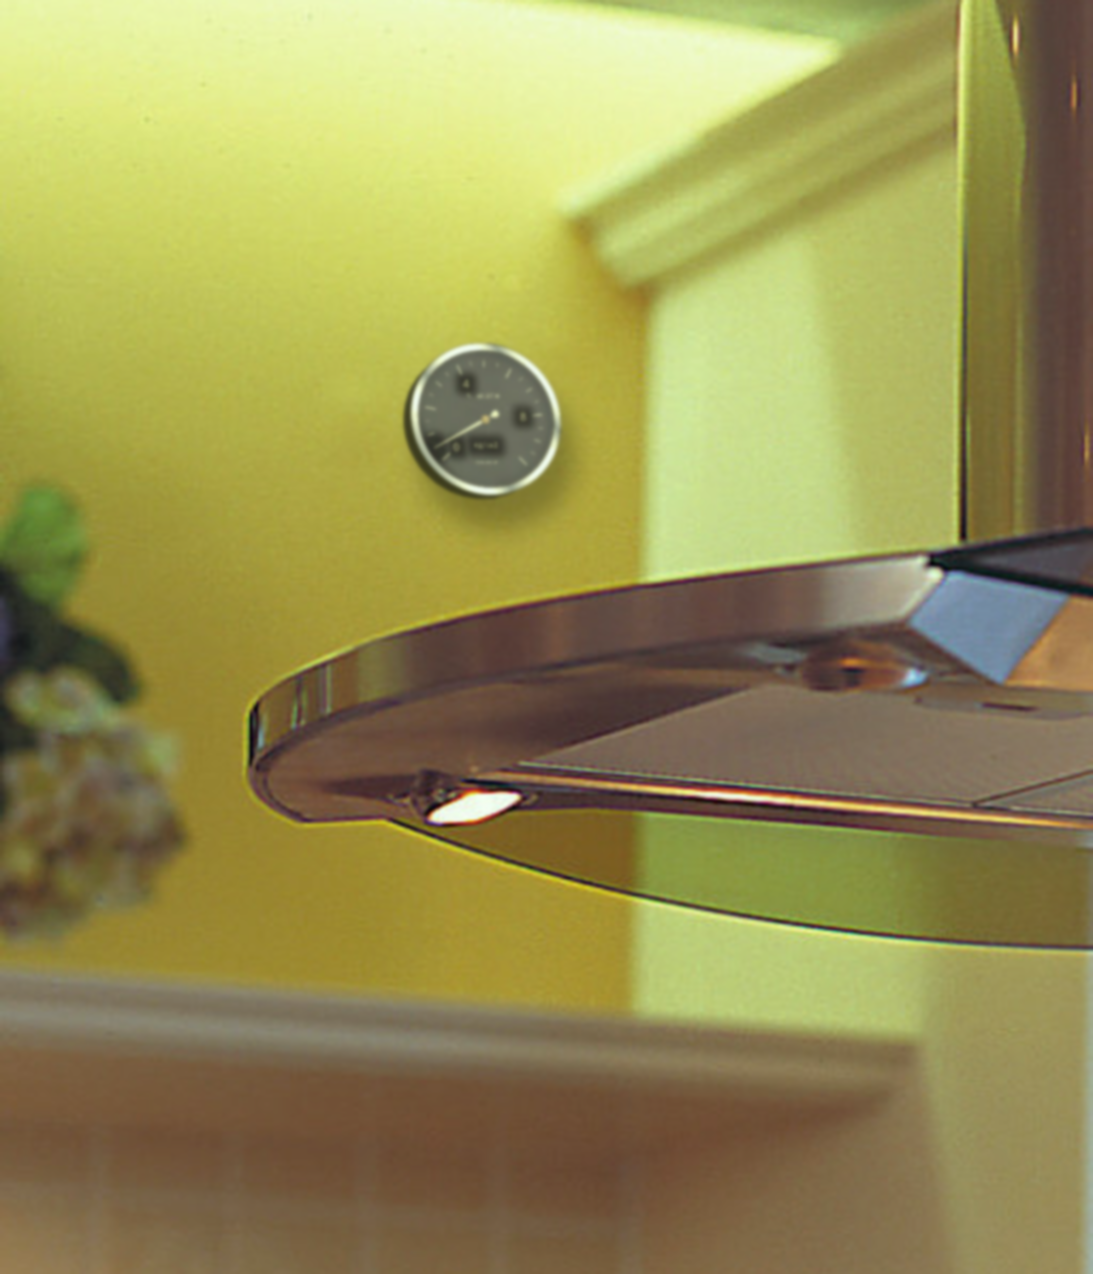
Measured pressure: 0.5 kg/cm²
